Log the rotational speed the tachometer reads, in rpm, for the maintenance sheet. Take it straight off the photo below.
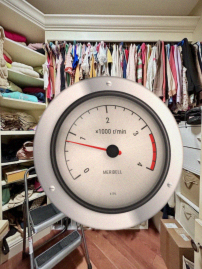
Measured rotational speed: 800 rpm
